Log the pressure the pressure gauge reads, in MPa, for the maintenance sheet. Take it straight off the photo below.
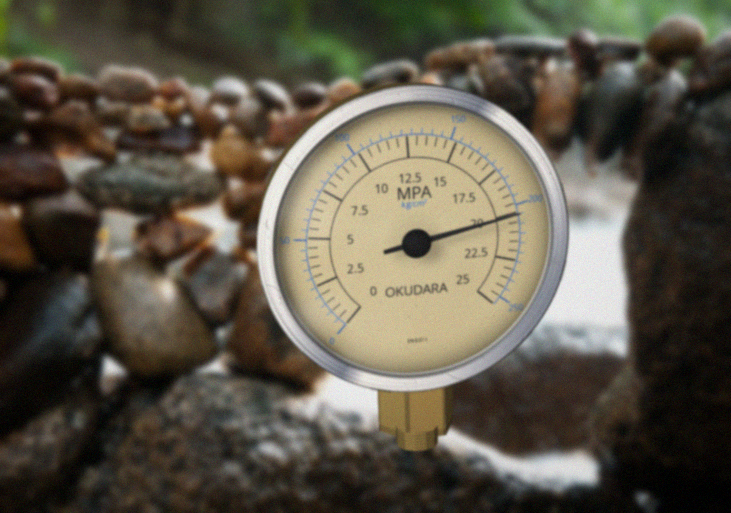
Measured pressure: 20 MPa
